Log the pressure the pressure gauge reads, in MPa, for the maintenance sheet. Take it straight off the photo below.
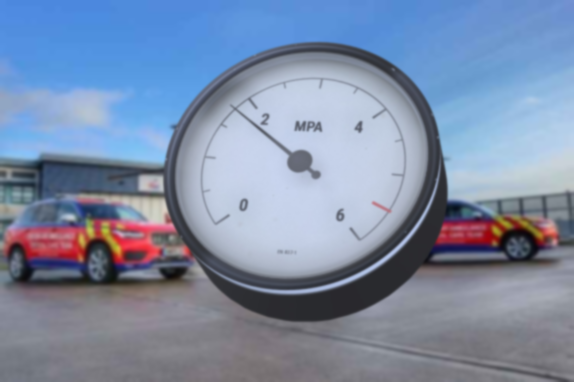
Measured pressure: 1.75 MPa
